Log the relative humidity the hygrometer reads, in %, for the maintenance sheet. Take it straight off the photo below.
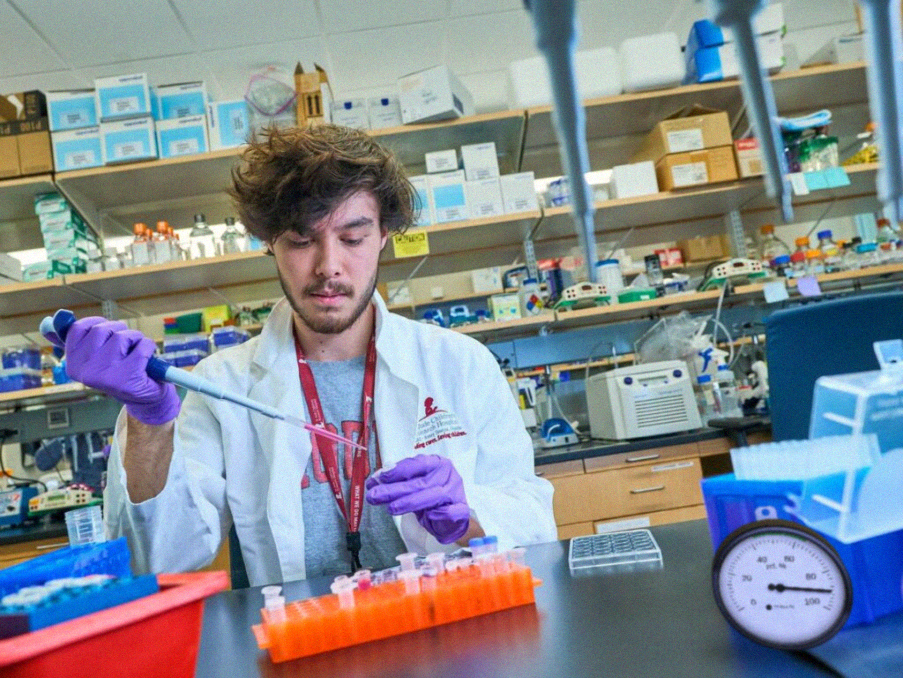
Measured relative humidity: 90 %
